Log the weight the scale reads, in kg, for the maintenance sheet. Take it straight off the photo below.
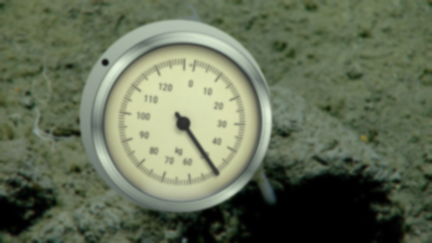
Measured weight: 50 kg
